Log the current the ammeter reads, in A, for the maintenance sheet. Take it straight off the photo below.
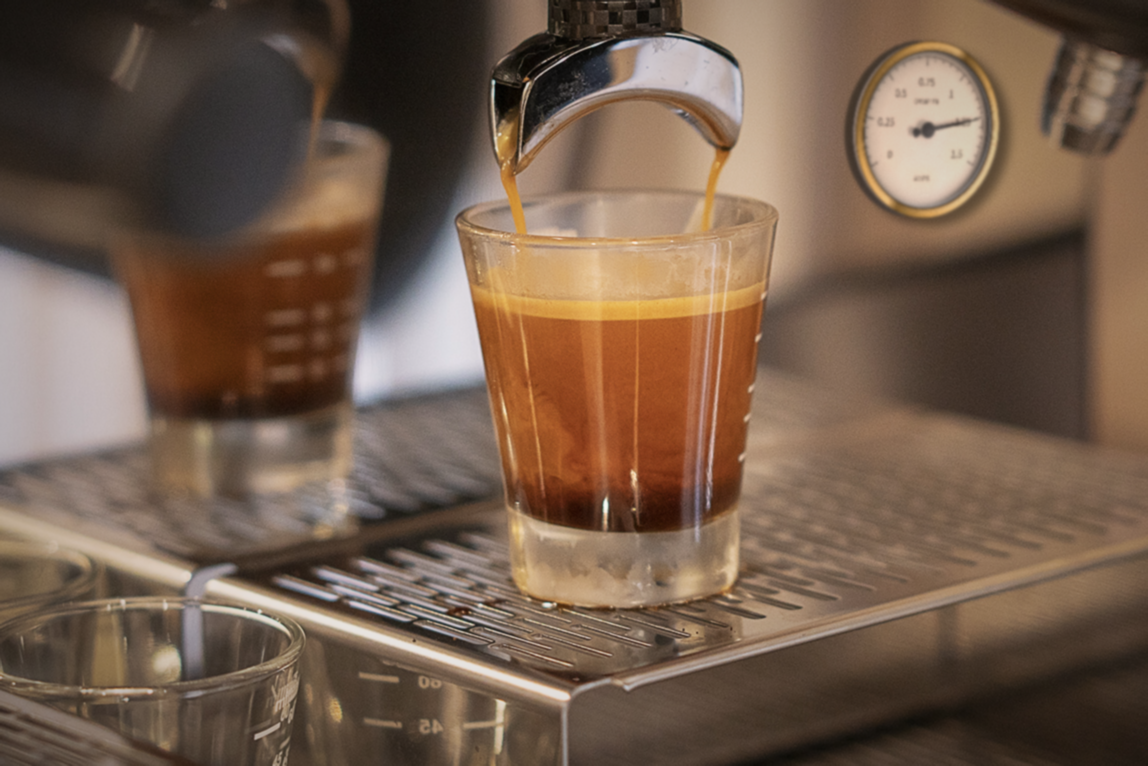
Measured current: 1.25 A
